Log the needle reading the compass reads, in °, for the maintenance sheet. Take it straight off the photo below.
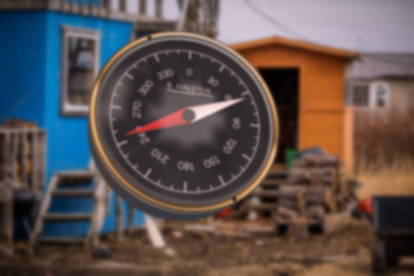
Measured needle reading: 245 °
